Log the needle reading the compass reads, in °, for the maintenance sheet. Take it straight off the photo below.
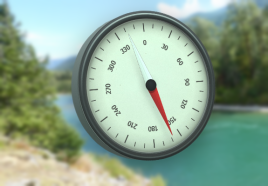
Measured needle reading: 160 °
